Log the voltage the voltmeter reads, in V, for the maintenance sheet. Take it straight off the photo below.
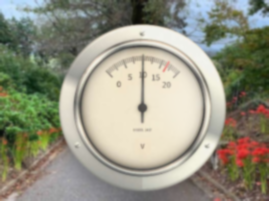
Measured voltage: 10 V
